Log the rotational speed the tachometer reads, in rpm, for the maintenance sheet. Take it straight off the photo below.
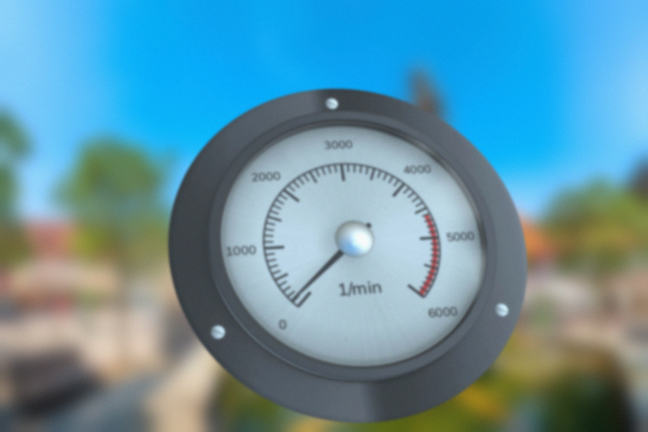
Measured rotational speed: 100 rpm
